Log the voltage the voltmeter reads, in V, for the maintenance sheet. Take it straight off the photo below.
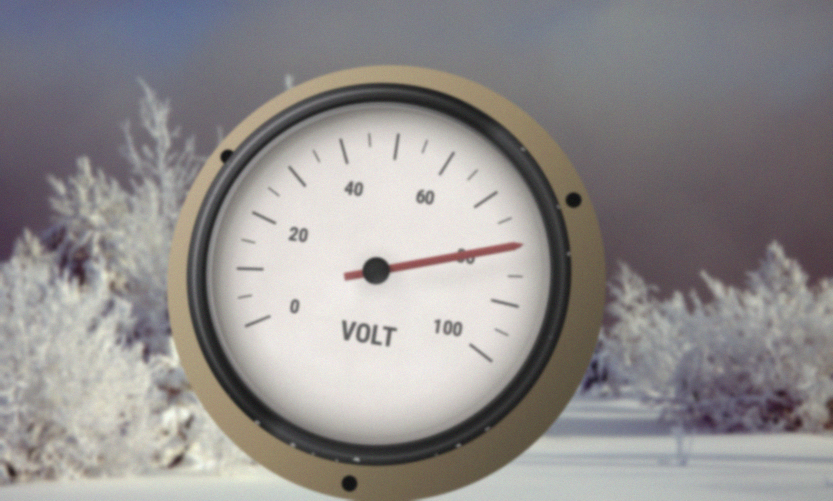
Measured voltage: 80 V
